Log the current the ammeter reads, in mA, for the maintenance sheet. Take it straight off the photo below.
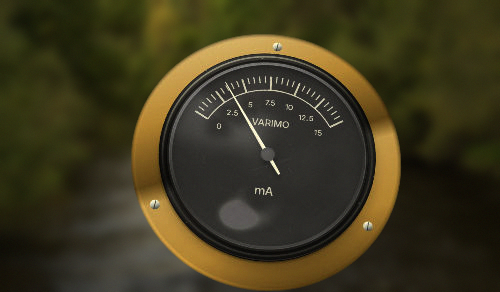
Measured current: 3.5 mA
